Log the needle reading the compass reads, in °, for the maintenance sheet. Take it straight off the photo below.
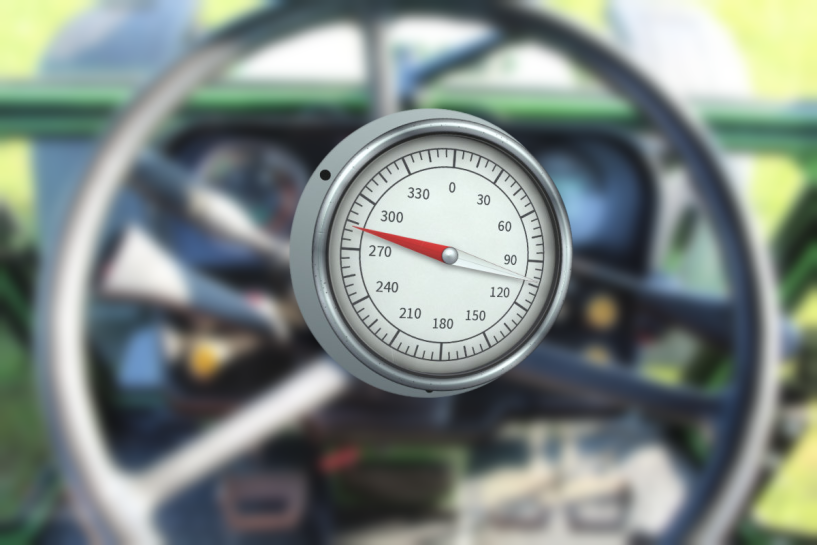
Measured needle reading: 282.5 °
